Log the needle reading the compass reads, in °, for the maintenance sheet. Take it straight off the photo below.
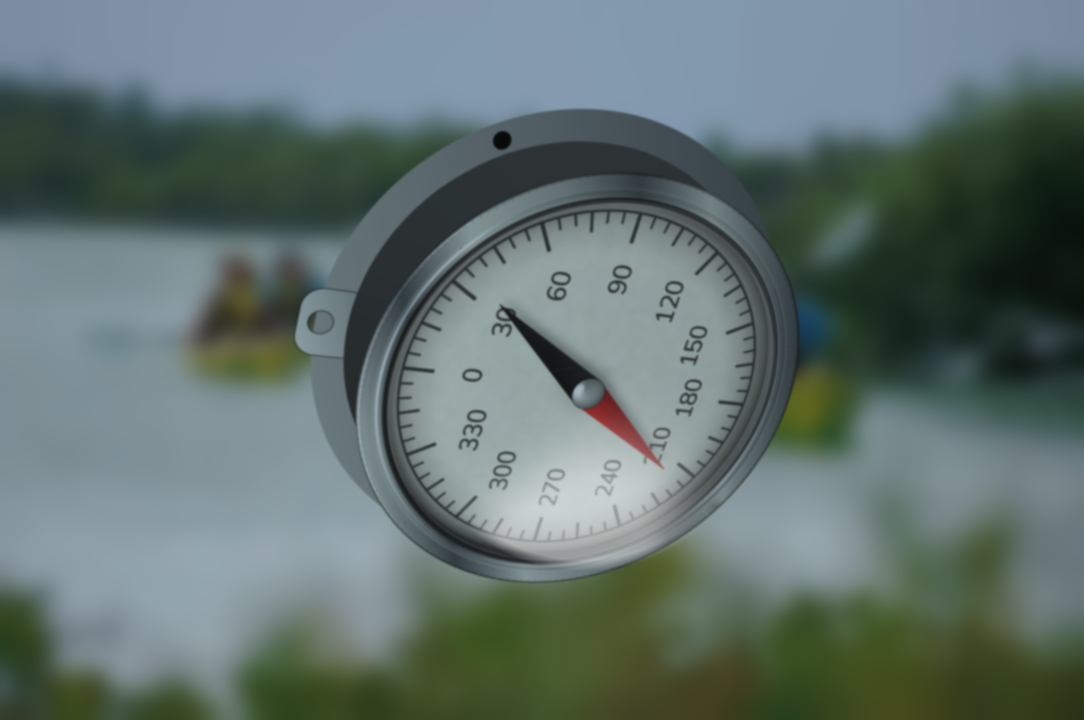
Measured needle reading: 215 °
